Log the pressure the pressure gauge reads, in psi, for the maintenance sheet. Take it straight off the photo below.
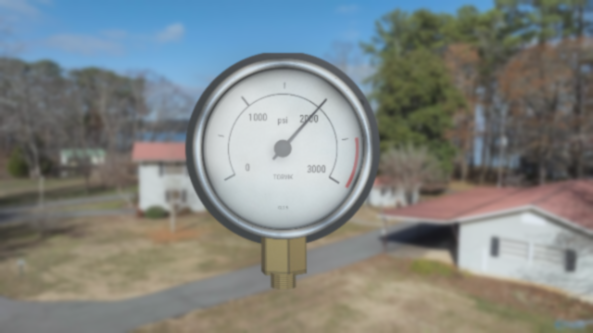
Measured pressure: 2000 psi
